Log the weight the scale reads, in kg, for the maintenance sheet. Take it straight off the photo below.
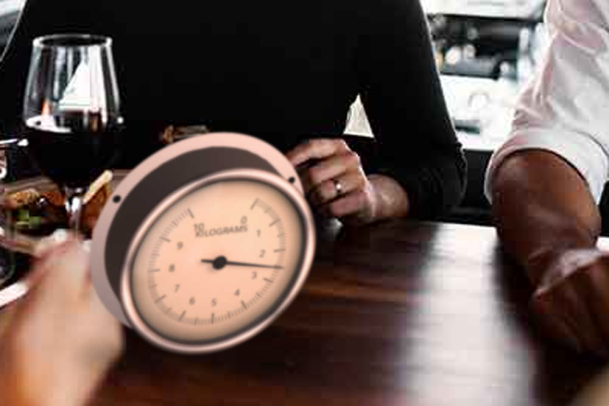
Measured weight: 2.5 kg
